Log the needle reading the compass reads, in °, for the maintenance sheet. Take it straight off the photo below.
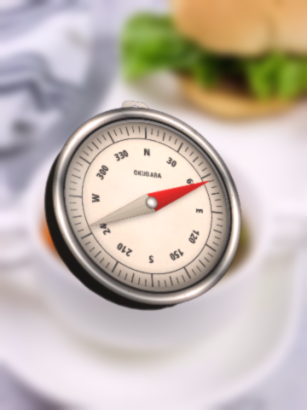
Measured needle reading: 65 °
